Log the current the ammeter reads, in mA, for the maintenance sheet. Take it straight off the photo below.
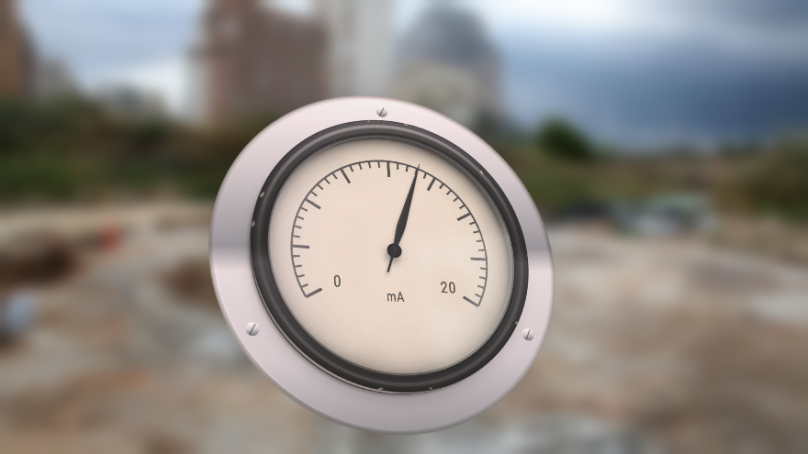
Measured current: 11.5 mA
